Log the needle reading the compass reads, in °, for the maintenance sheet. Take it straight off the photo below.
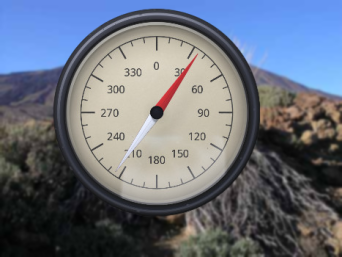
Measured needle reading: 35 °
